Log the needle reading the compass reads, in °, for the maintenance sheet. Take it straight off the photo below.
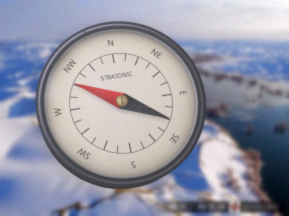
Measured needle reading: 300 °
